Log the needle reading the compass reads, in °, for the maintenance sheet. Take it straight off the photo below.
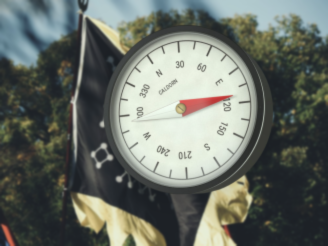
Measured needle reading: 112.5 °
